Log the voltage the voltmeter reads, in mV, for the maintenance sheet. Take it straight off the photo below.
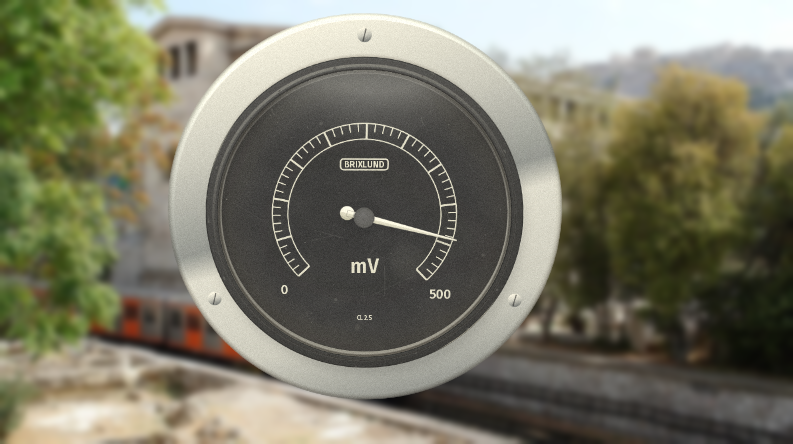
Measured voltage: 440 mV
